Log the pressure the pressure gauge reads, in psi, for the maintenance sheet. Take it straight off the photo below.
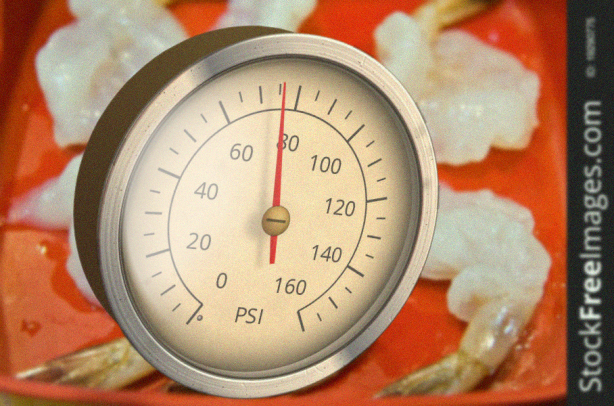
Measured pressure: 75 psi
